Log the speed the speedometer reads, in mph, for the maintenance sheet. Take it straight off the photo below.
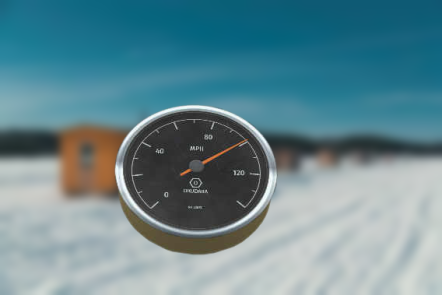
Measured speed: 100 mph
